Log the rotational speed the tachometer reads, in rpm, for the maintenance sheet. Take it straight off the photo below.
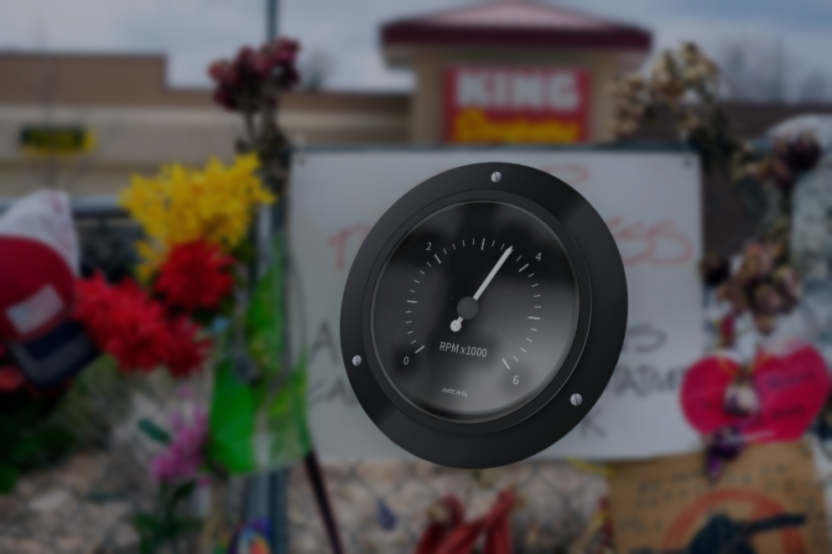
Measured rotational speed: 3600 rpm
